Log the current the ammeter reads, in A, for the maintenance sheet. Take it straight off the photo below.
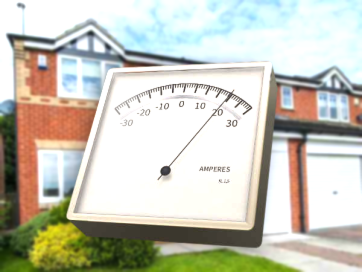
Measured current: 20 A
